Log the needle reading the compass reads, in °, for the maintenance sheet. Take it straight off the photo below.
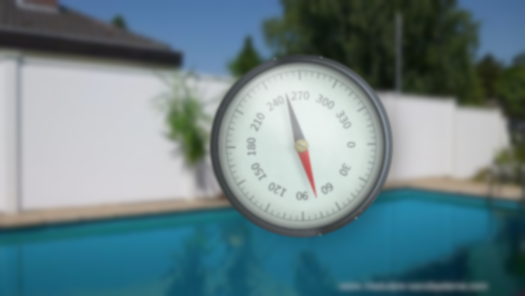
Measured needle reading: 75 °
